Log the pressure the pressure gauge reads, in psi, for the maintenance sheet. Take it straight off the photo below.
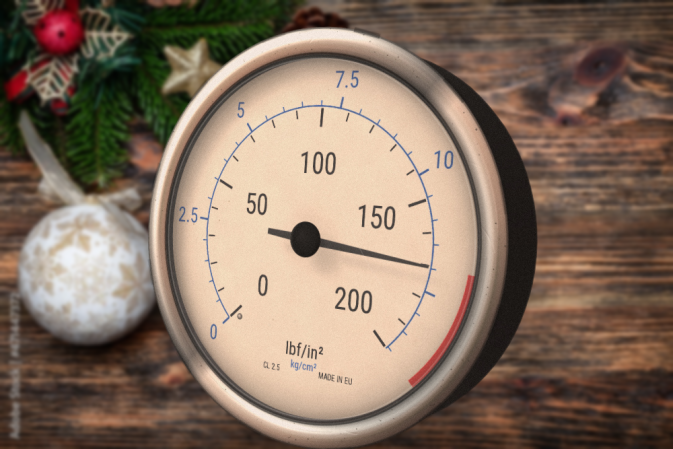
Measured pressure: 170 psi
